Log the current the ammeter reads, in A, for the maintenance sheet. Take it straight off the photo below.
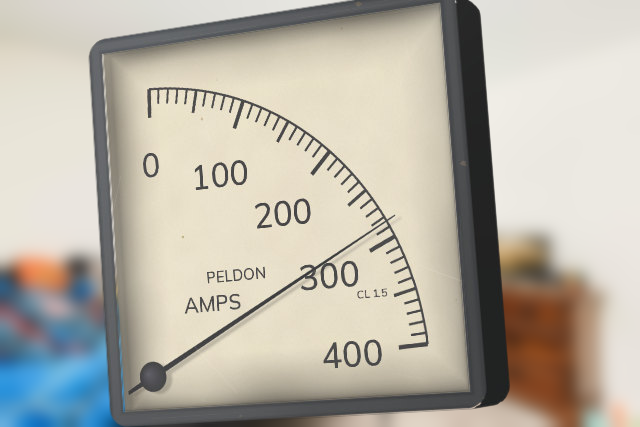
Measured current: 285 A
